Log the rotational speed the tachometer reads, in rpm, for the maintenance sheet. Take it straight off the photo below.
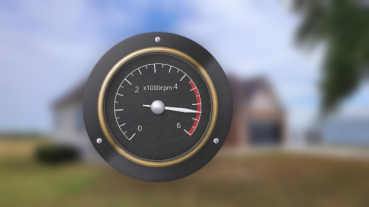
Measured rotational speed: 5250 rpm
